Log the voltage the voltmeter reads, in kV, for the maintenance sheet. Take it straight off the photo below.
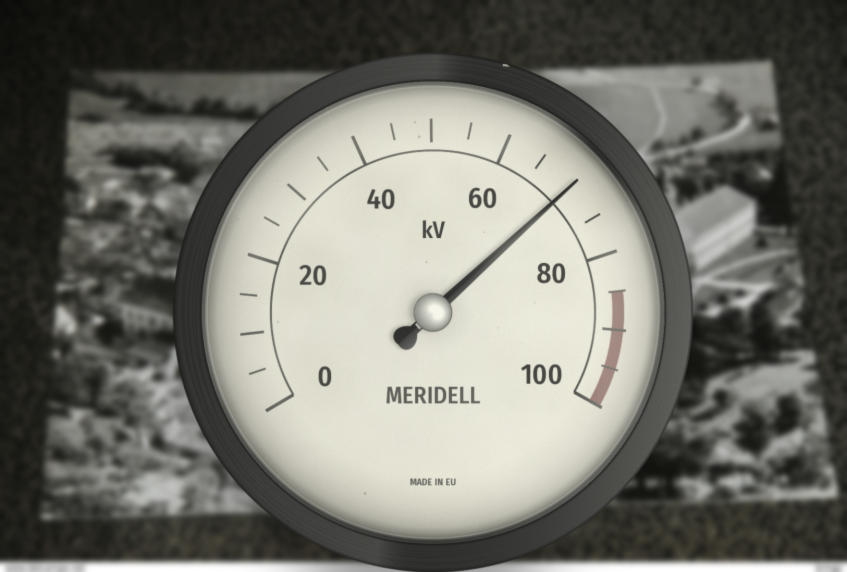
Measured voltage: 70 kV
